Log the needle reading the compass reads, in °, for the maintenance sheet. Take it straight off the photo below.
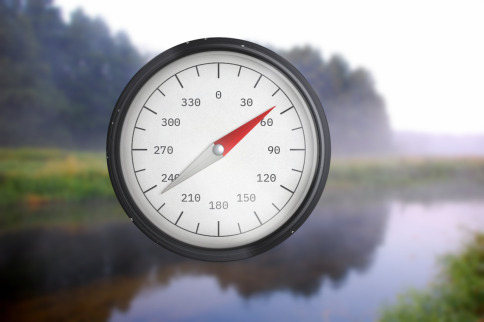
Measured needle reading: 52.5 °
